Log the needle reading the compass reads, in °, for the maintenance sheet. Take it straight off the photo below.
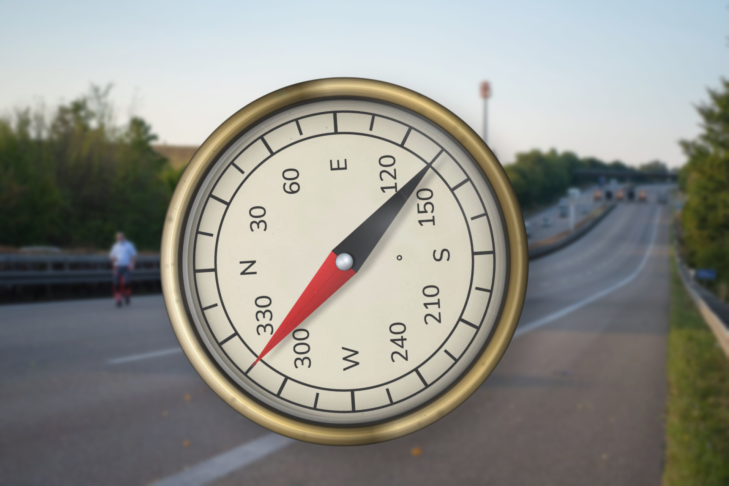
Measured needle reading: 315 °
